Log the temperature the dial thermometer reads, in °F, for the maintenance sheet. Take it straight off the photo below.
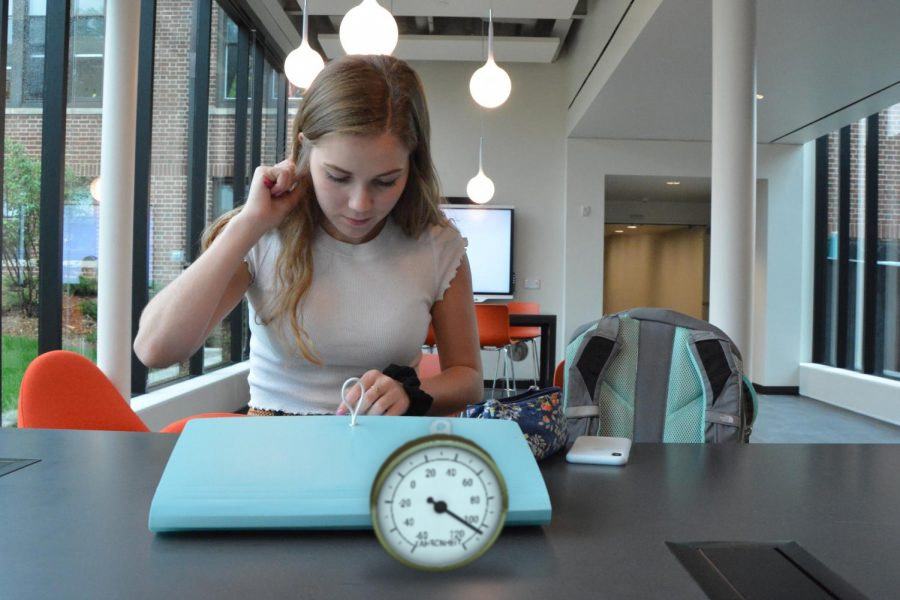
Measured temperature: 105 °F
